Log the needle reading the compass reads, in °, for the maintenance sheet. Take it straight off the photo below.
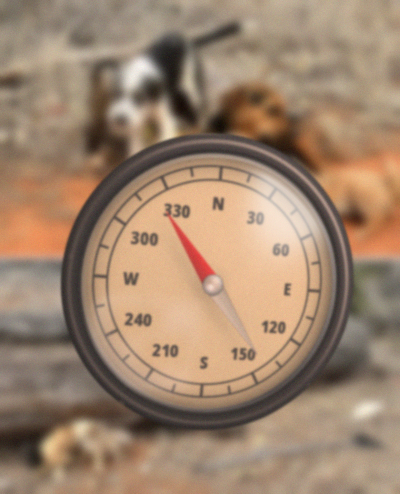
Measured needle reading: 322.5 °
